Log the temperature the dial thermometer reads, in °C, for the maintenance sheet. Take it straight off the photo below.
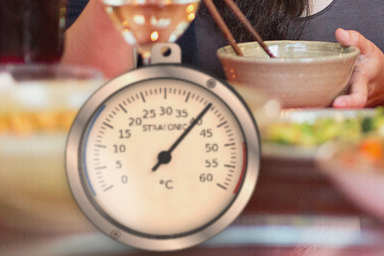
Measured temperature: 40 °C
